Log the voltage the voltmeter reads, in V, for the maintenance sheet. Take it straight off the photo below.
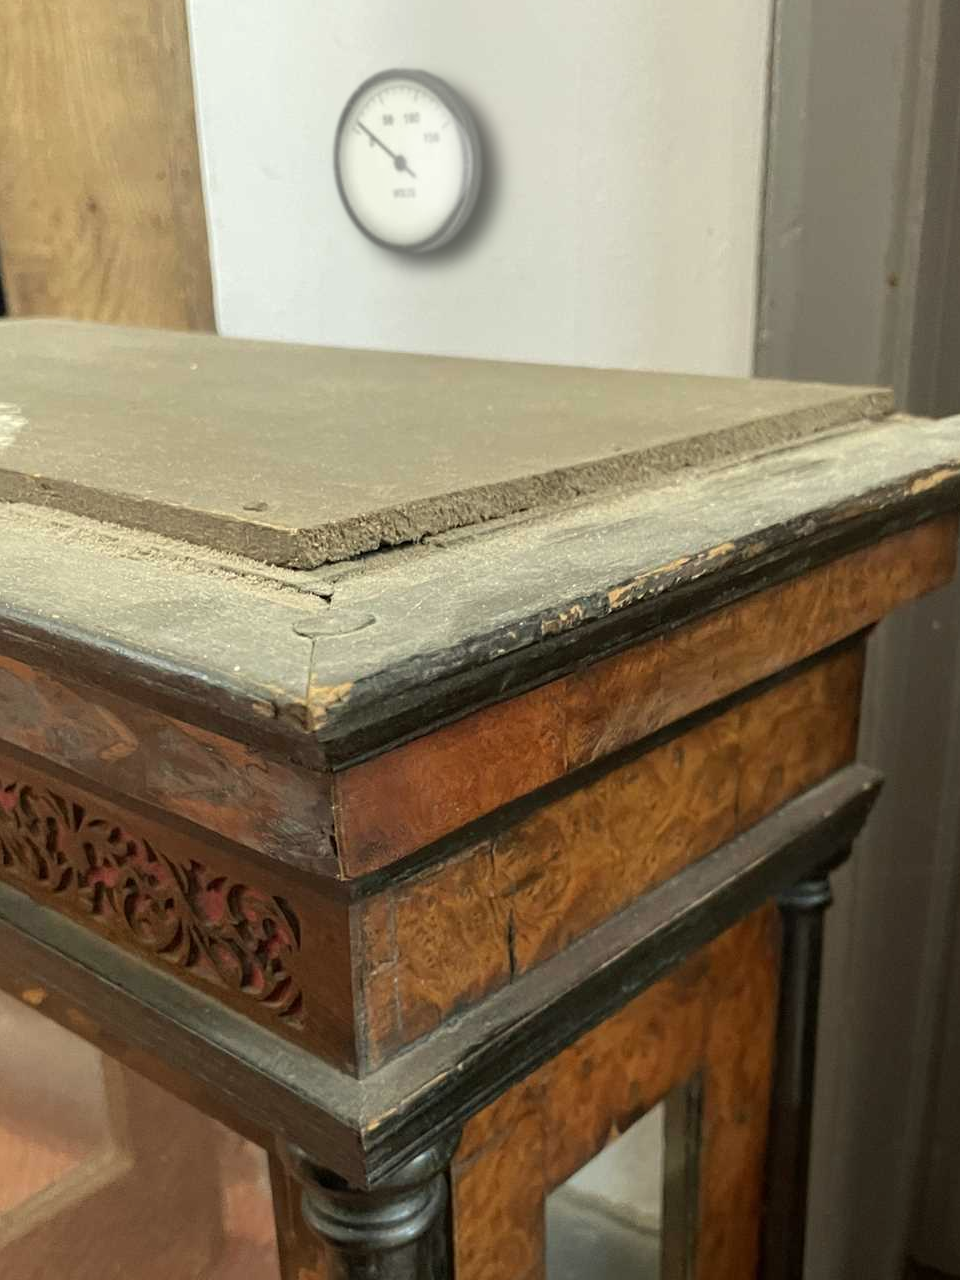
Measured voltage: 10 V
